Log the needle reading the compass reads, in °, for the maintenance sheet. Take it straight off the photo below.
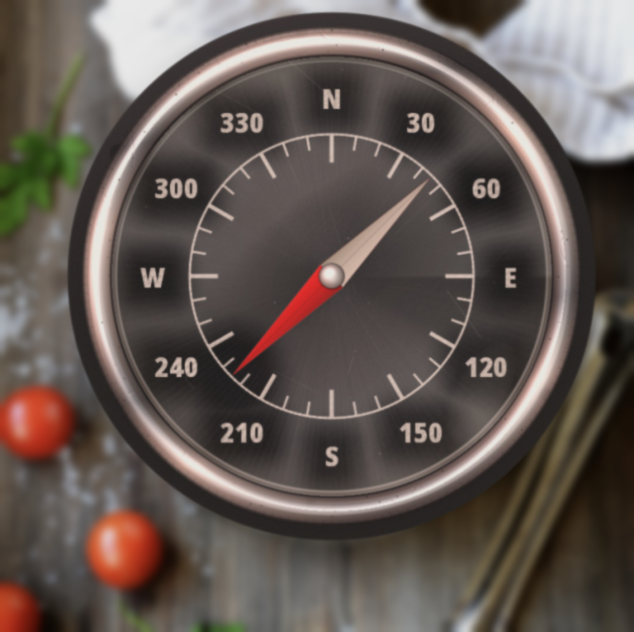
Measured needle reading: 225 °
